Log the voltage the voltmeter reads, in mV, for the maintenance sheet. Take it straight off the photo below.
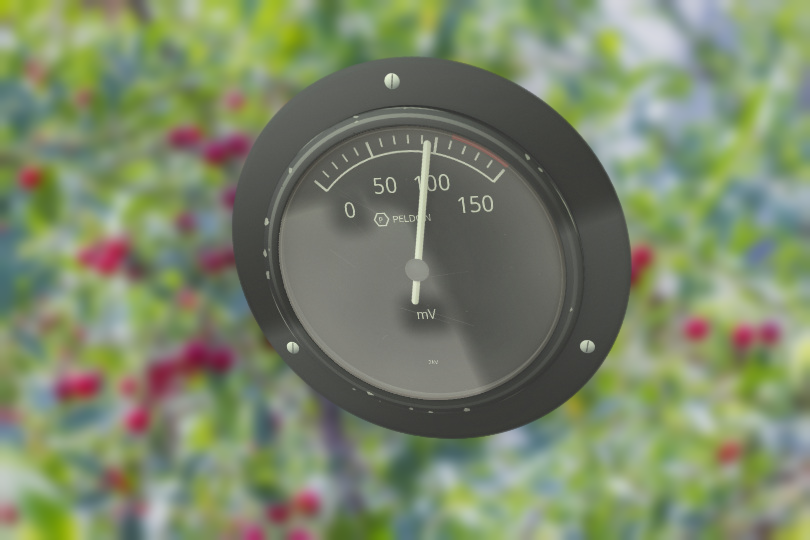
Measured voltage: 95 mV
